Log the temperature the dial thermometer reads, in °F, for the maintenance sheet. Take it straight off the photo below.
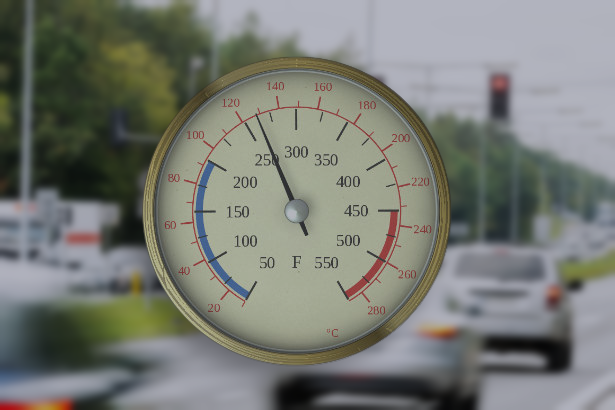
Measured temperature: 262.5 °F
